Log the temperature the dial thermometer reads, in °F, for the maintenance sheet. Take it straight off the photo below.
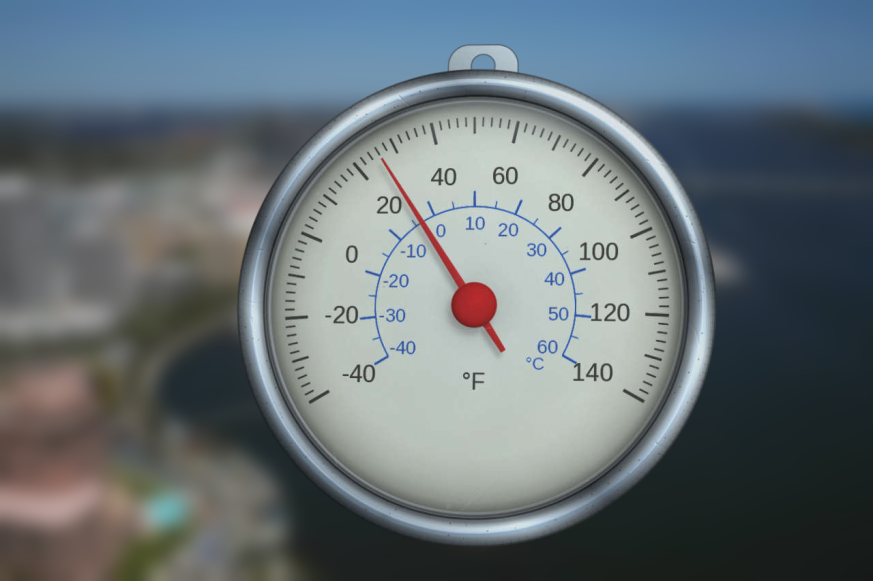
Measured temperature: 26 °F
